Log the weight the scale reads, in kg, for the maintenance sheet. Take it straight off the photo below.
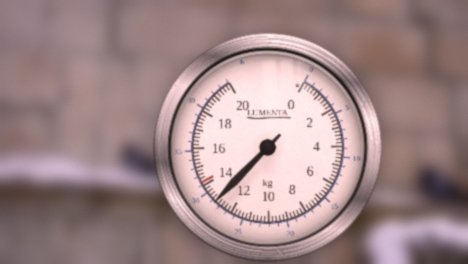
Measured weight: 13 kg
